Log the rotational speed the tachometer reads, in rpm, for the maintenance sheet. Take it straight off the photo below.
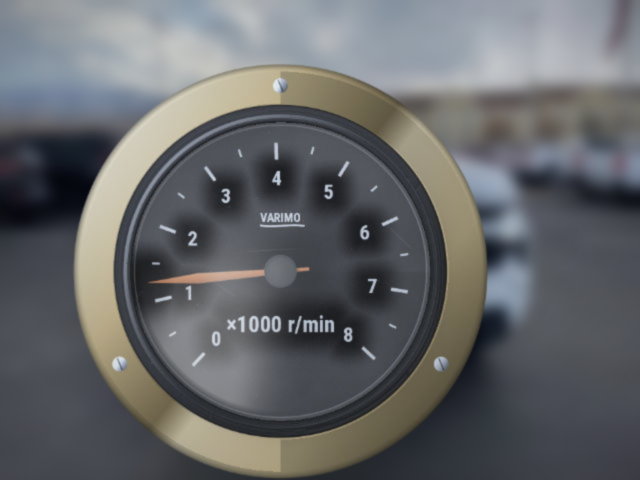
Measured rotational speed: 1250 rpm
